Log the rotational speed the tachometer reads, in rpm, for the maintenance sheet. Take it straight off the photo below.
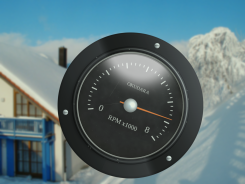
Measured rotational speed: 6800 rpm
